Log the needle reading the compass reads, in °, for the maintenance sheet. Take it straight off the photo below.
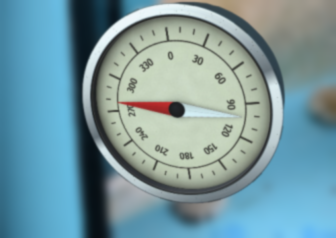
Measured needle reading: 280 °
